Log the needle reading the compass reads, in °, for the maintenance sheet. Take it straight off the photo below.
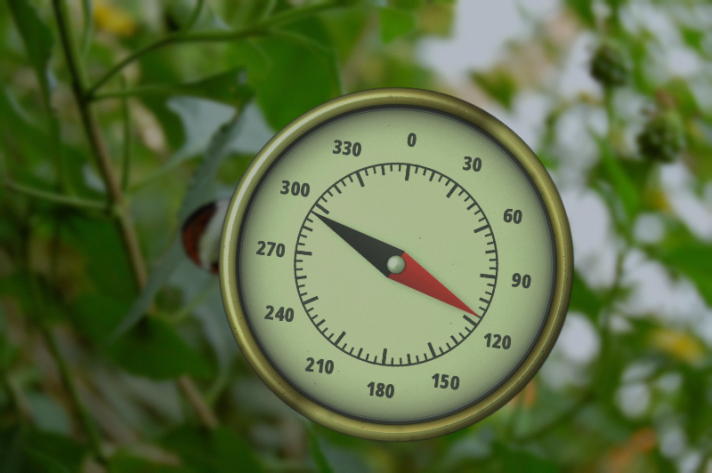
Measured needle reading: 115 °
